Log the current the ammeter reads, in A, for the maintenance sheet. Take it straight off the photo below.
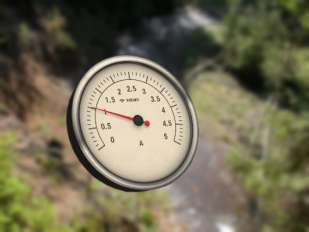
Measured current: 1 A
